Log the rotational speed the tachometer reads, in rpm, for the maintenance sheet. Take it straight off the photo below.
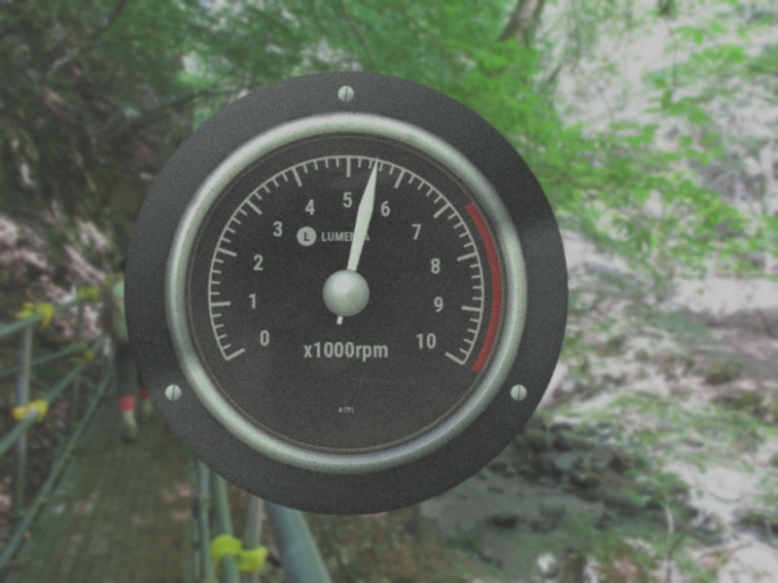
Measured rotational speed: 5500 rpm
